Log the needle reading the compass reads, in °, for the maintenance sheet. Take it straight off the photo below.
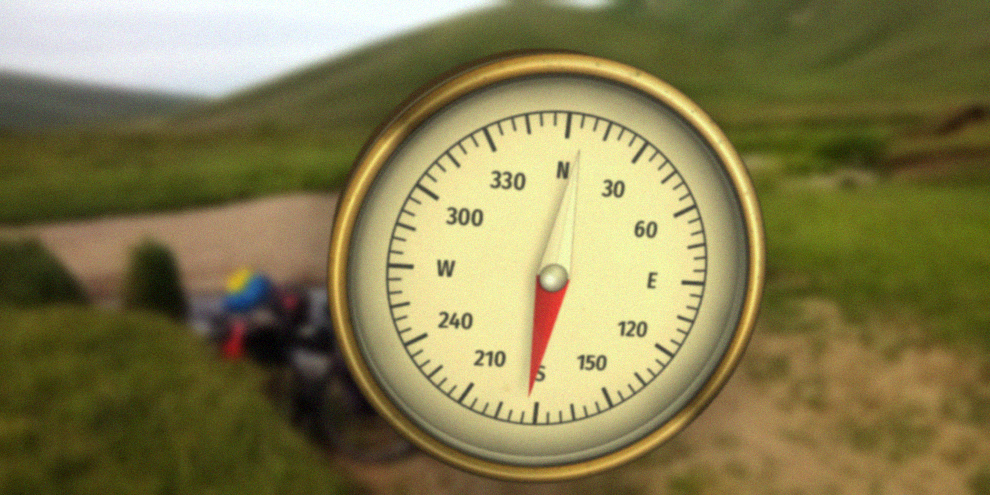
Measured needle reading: 185 °
